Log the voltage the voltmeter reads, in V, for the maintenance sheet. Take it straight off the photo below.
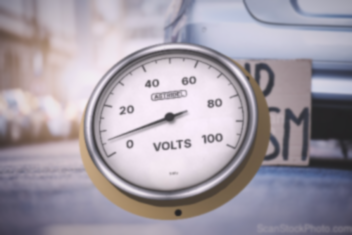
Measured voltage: 5 V
